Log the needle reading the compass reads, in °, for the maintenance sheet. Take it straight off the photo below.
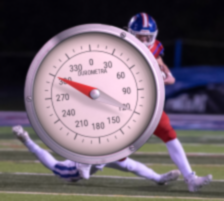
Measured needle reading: 300 °
